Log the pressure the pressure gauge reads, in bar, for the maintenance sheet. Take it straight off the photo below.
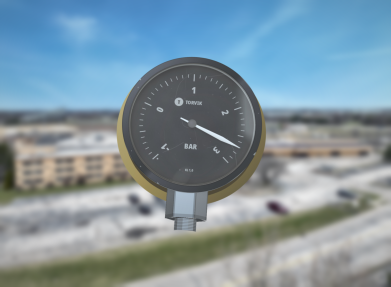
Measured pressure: 2.7 bar
